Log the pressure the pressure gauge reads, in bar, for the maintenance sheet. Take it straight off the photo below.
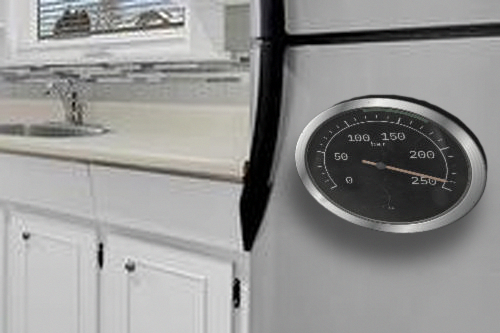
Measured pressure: 240 bar
